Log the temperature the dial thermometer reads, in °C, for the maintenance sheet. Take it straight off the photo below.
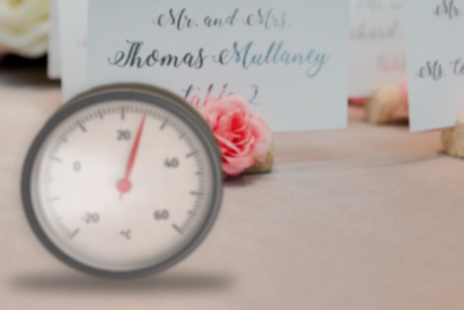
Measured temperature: 25 °C
